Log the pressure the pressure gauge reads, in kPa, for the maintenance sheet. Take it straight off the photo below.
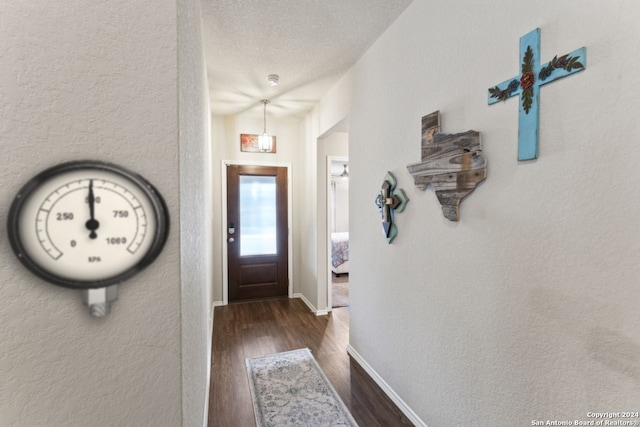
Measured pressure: 500 kPa
